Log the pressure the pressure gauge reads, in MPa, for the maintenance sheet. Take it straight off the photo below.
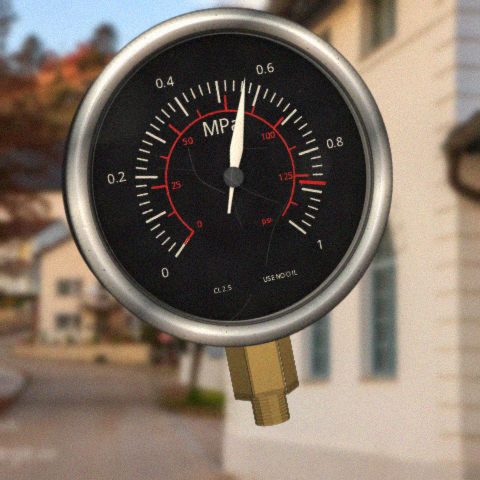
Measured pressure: 0.56 MPa
